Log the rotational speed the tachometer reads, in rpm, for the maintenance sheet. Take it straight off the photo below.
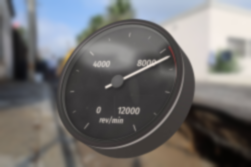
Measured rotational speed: 8500 rpm
